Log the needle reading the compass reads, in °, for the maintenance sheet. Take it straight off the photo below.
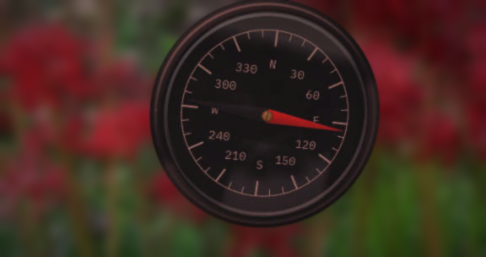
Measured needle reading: 95 °
